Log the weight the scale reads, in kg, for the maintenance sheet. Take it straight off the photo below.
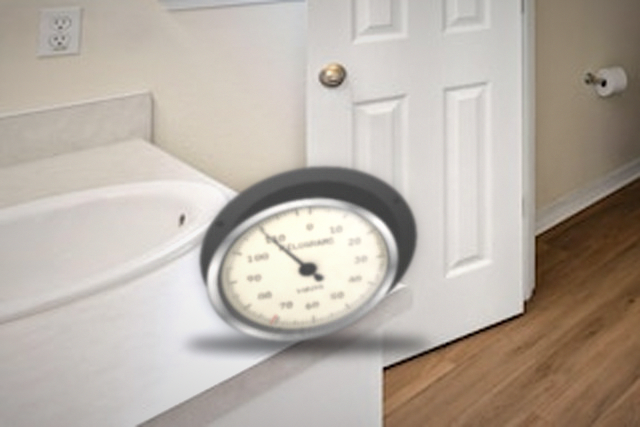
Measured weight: 110 kg
